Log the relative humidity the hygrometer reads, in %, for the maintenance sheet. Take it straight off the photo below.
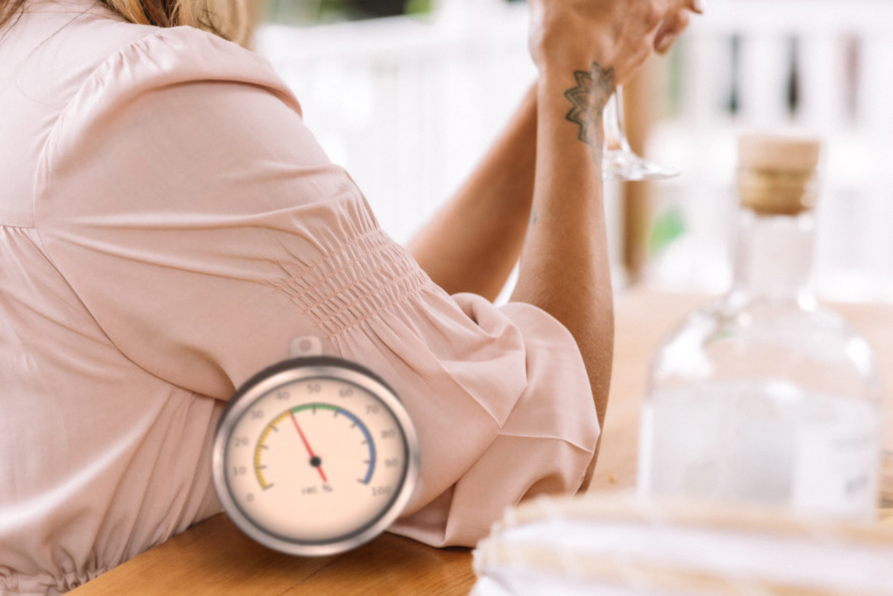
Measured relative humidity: 40 %
